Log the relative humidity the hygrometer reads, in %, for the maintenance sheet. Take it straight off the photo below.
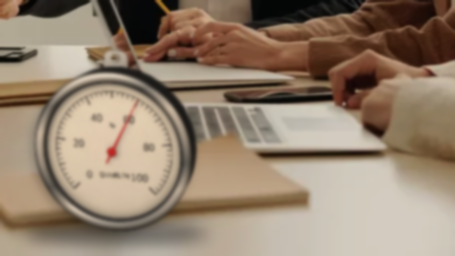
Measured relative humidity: 60 %
